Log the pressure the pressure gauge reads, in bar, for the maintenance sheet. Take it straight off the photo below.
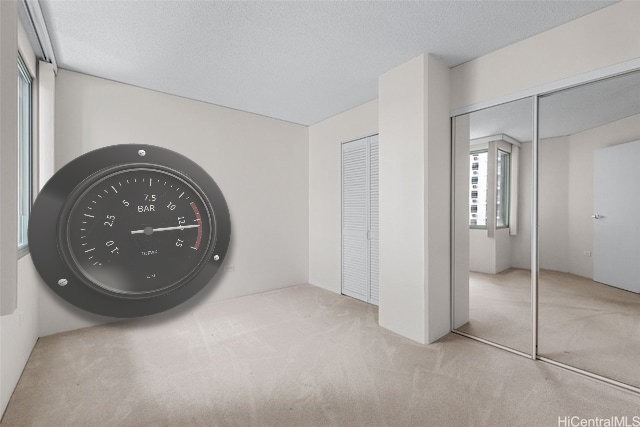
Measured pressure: 13 bar
